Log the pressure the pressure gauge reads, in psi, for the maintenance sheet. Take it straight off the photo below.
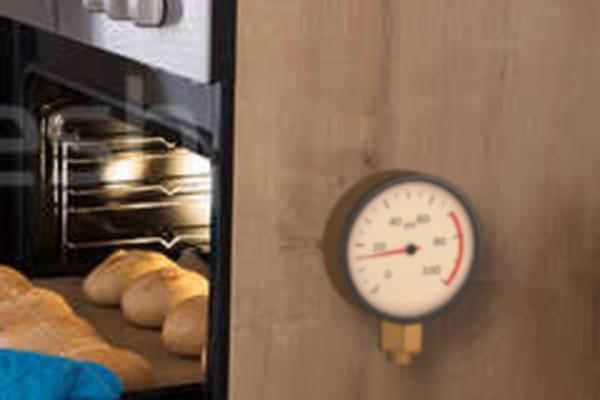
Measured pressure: 15 psi
